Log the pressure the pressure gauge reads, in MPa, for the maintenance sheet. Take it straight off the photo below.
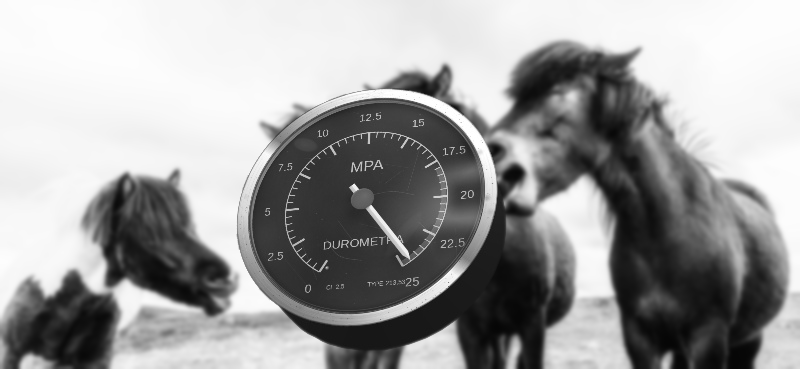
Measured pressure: 24.5 MPa
